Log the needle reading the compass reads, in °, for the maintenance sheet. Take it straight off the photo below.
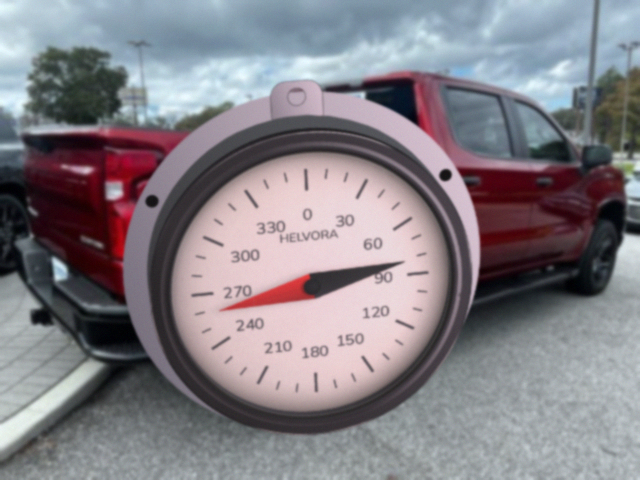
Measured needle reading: 260 °
